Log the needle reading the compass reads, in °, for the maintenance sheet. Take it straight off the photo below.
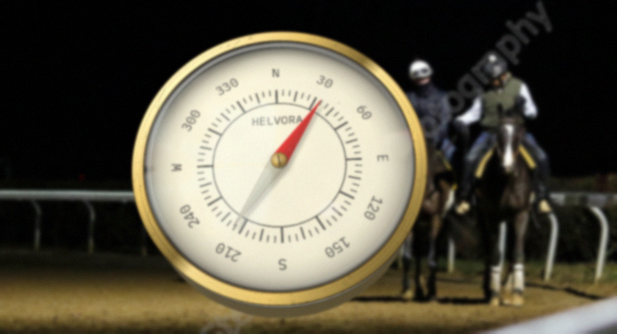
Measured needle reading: 35 °
